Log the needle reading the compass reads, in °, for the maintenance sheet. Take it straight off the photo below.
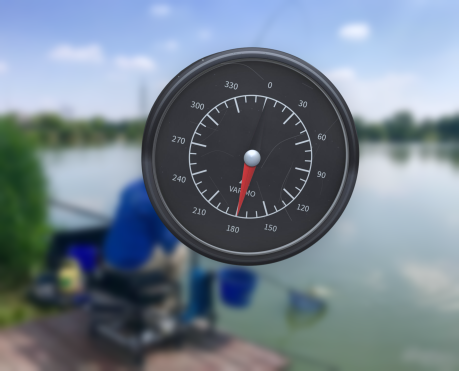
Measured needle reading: 180 °
